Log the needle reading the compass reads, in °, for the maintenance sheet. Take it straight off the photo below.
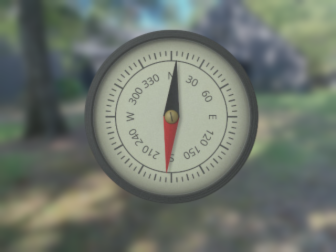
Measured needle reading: 185 °
